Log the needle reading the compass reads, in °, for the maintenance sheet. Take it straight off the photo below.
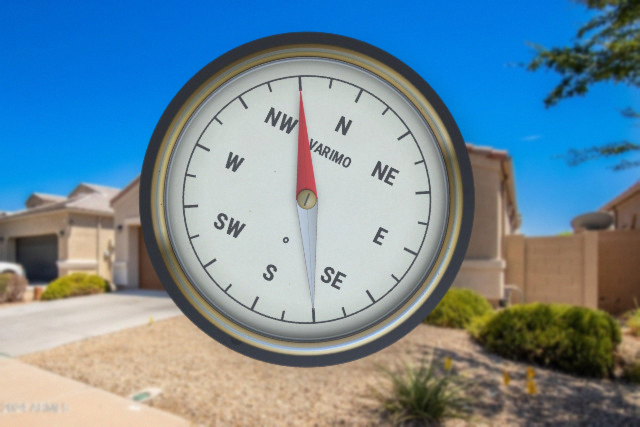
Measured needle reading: 330 °
